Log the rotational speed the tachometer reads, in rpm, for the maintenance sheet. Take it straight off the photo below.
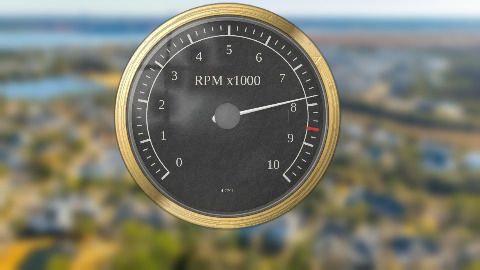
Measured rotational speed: 7800 rpm
